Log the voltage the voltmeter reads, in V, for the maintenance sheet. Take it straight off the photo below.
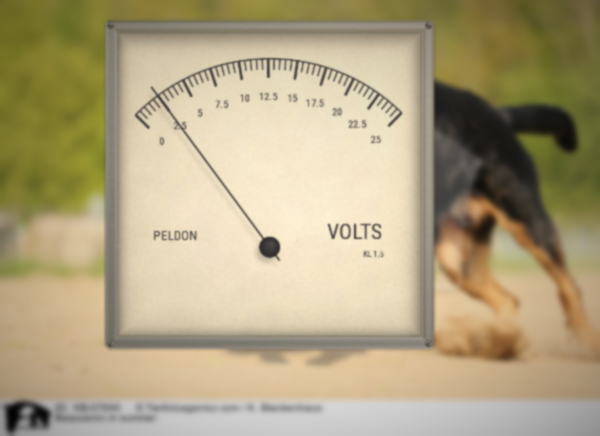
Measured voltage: 2.5 V
